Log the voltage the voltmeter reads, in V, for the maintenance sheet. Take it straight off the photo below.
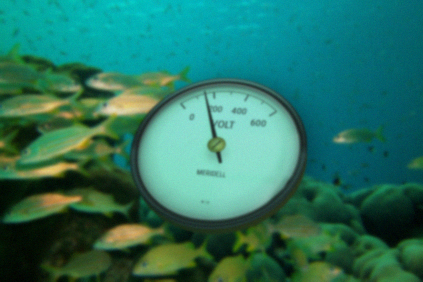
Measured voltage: 150 V
